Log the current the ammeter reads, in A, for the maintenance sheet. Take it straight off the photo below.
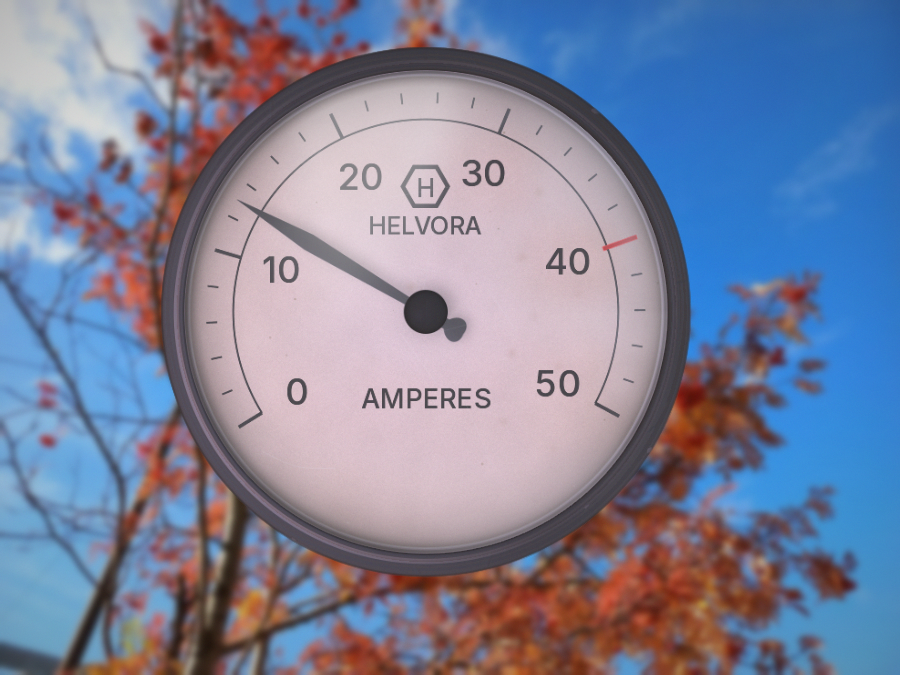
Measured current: 13 A
